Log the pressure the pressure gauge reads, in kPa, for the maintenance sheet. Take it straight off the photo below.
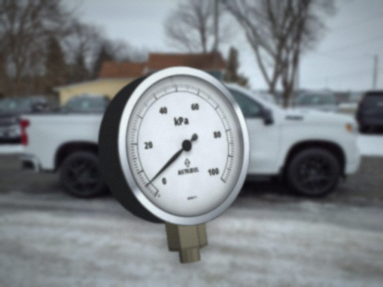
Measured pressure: 5 kPa
